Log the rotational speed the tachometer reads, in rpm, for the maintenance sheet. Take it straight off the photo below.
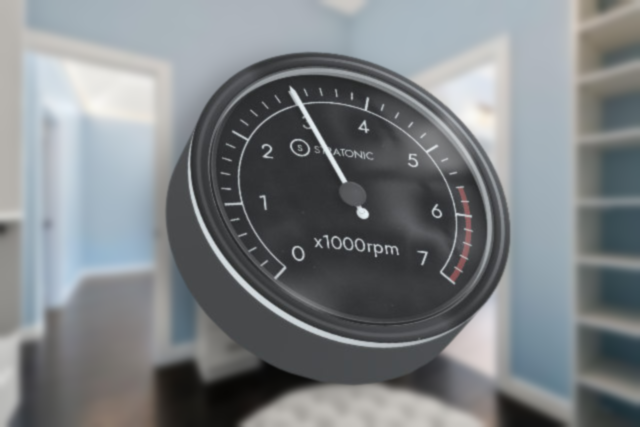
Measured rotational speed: 3000 rpm
